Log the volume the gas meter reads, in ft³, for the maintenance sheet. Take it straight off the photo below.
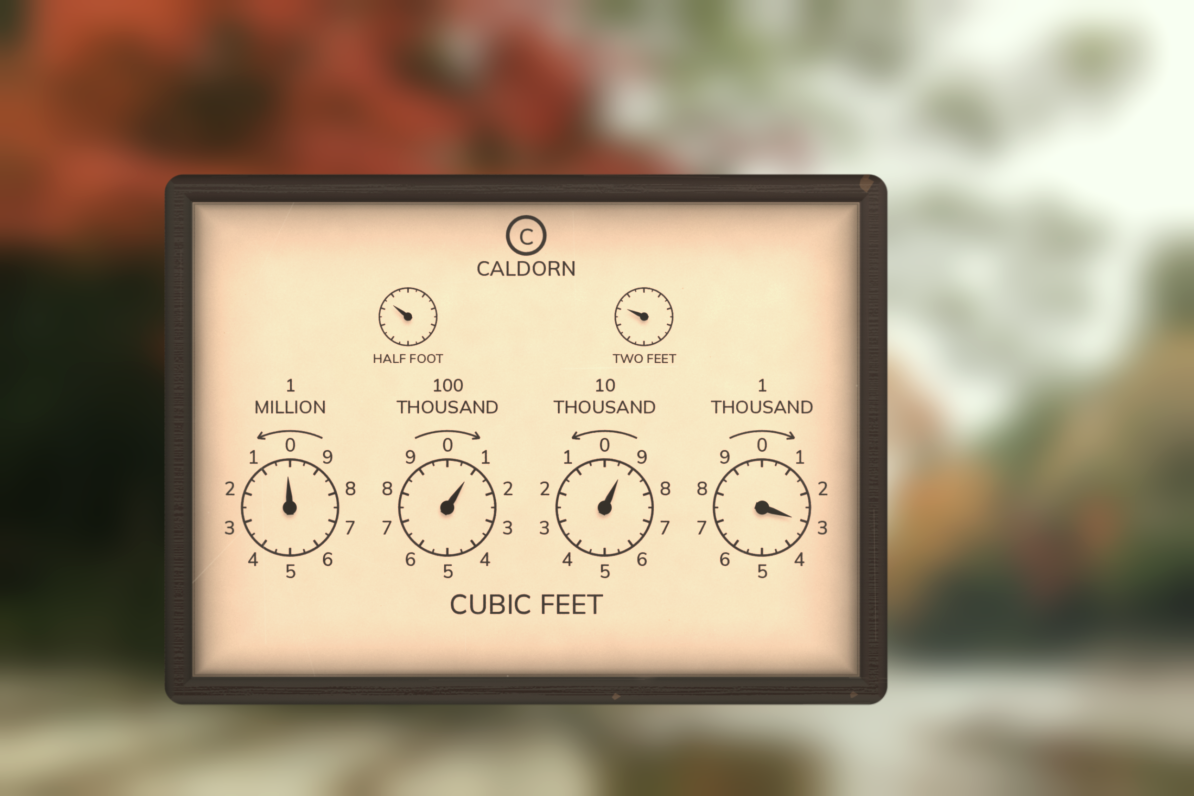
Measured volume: 9300 ft³
